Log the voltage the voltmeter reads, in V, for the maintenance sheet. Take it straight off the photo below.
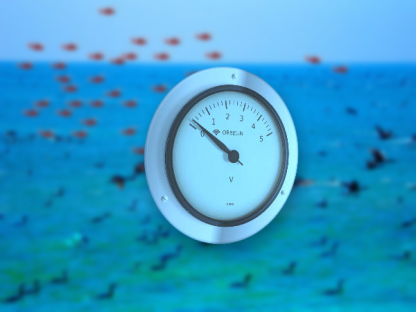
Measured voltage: 0.2 V
